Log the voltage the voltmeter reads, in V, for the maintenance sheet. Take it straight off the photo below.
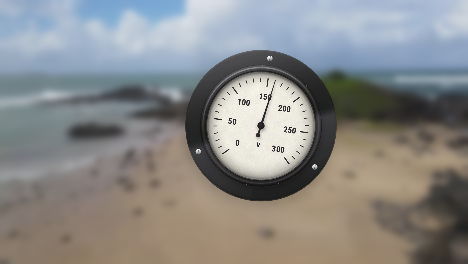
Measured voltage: 160 V
